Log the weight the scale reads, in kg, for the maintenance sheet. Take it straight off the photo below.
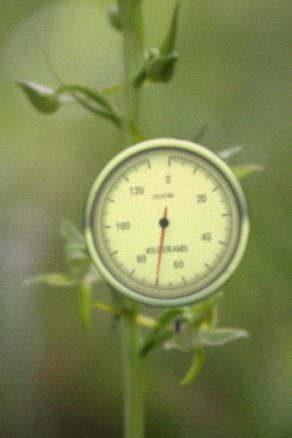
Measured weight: 70 kg
